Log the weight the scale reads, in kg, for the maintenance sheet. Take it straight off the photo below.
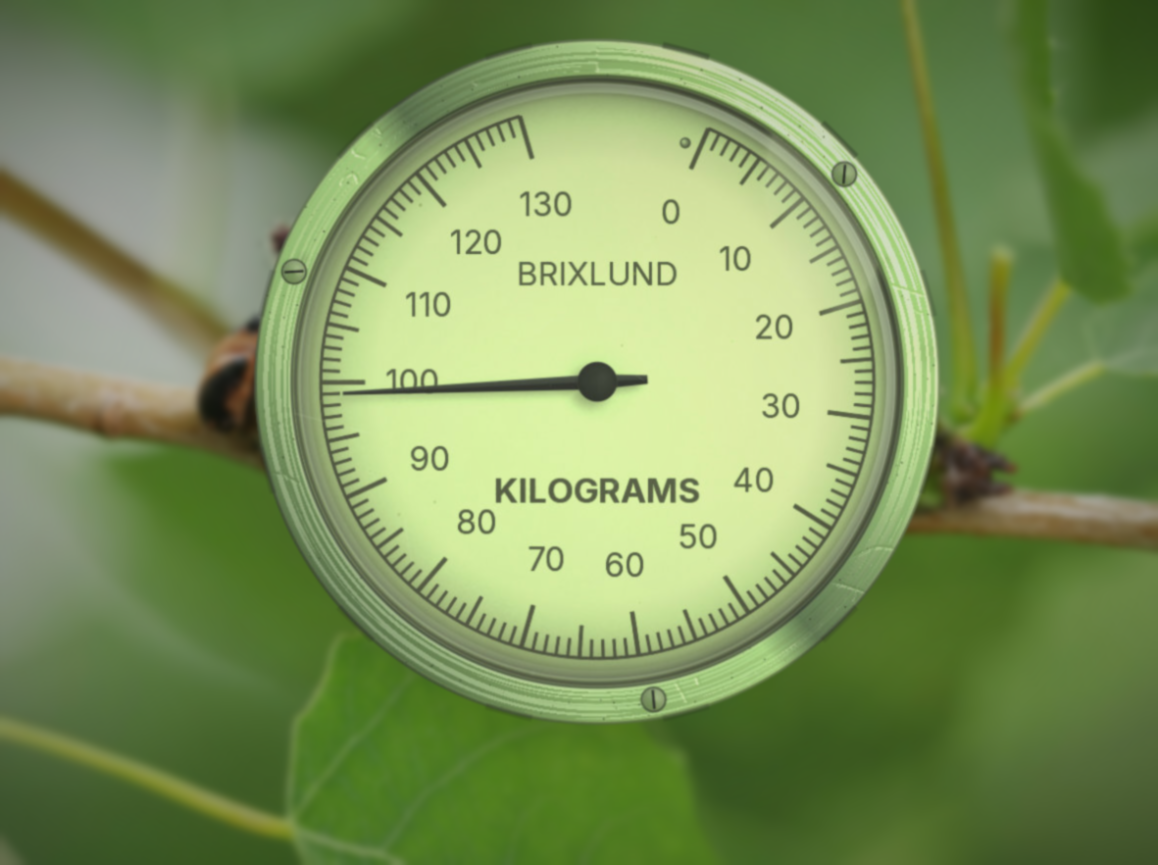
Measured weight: 99 kg
